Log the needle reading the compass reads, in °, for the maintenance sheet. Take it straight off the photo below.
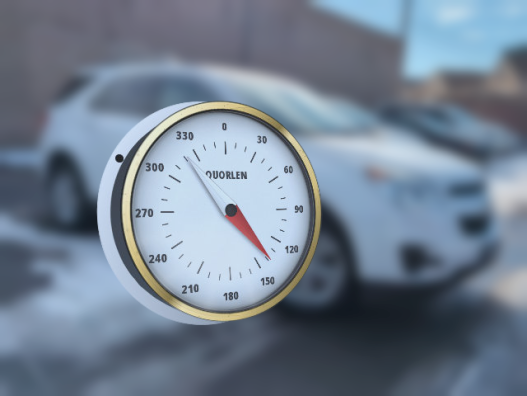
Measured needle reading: 140 °
